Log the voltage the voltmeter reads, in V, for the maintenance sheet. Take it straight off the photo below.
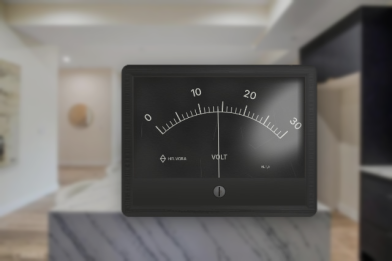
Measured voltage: 14 V
